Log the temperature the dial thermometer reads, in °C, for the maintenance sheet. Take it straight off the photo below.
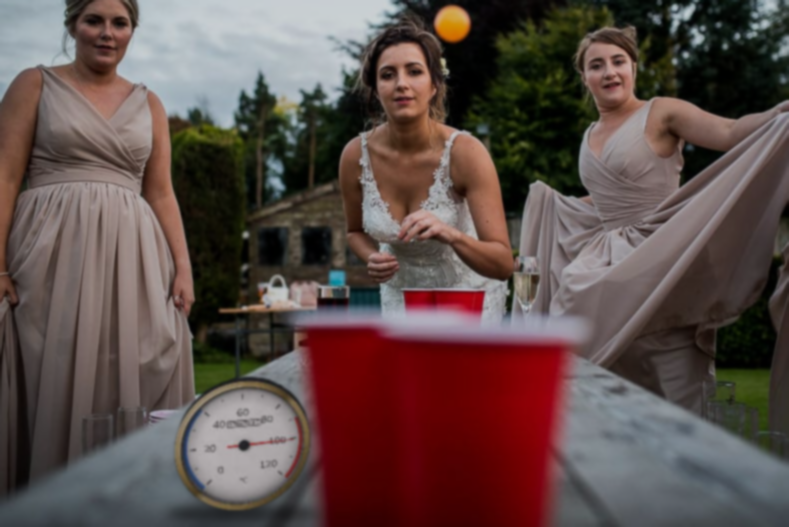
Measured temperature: 100 °C
